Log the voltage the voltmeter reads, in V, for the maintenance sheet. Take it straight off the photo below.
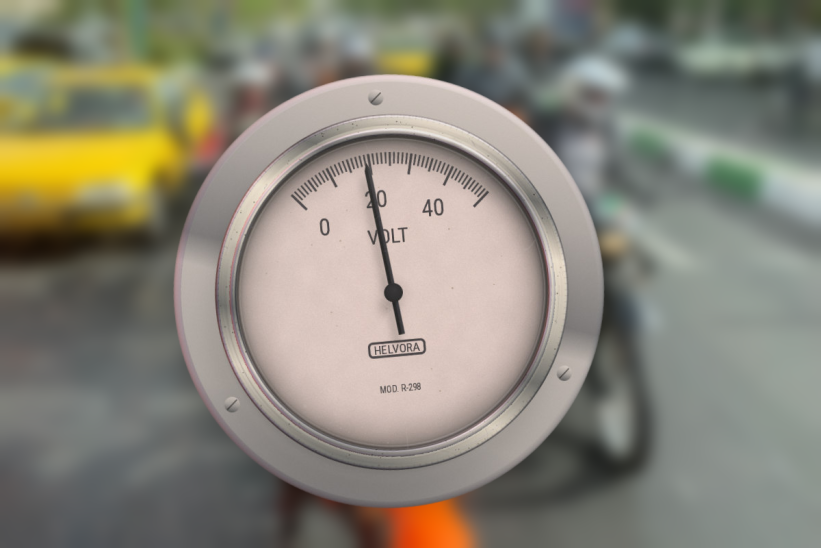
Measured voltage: 19 V
